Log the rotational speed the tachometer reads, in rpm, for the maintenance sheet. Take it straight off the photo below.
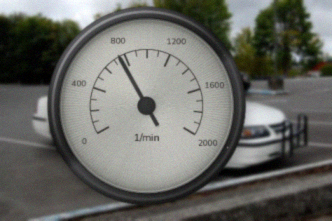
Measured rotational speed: 750 rpm
